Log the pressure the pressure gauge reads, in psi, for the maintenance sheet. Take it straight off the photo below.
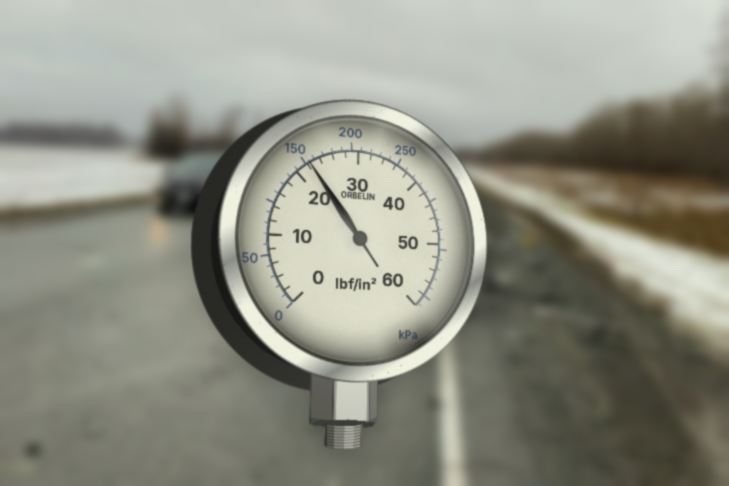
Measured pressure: 22 psi
